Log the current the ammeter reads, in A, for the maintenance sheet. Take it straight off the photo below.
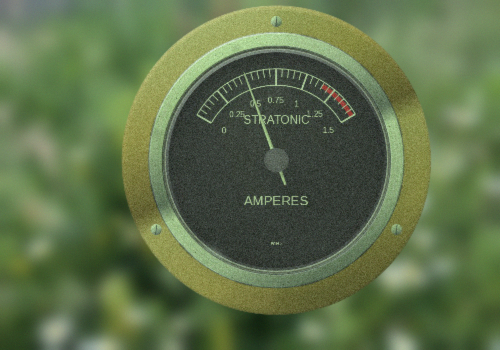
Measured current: 0.5 A
